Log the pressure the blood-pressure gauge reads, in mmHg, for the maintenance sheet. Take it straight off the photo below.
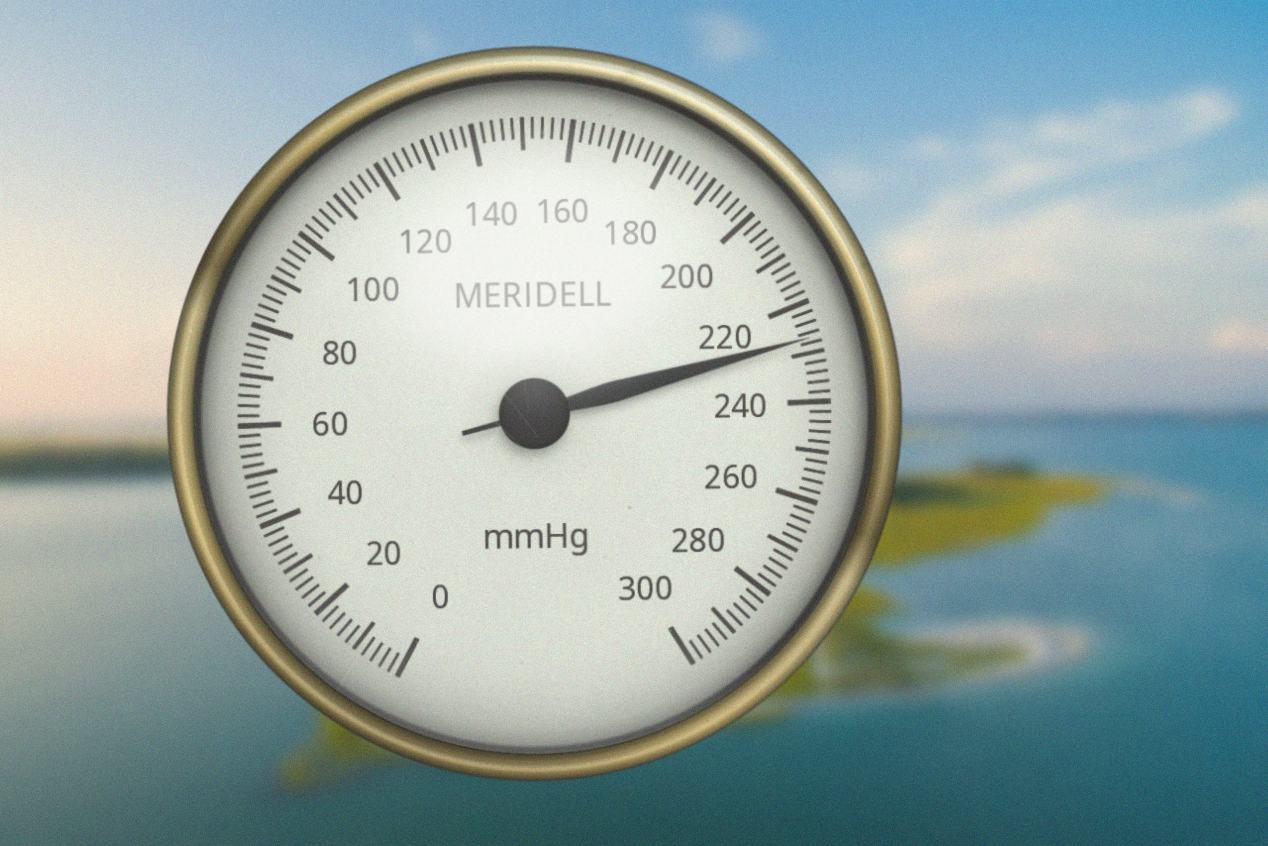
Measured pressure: 227 mmHg
